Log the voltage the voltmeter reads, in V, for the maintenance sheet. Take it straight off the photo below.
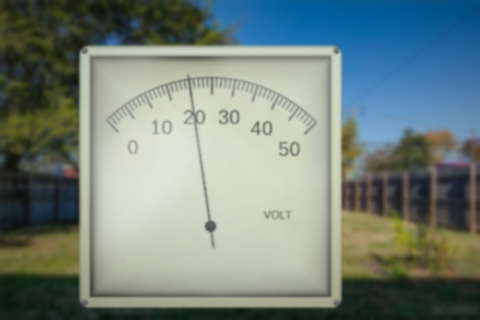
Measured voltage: 20 V
